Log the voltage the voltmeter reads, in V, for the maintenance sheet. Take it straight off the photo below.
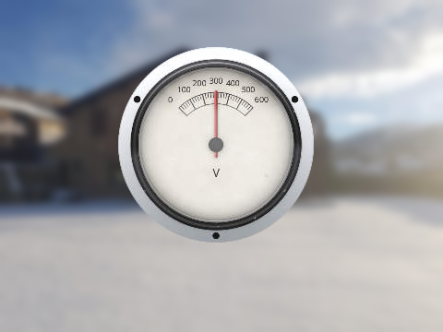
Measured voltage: 300 V
